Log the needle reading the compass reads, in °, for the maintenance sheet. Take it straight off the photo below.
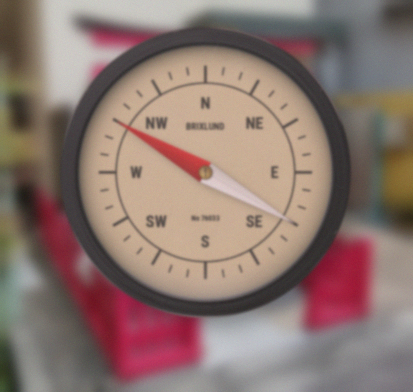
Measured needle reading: 300 °
